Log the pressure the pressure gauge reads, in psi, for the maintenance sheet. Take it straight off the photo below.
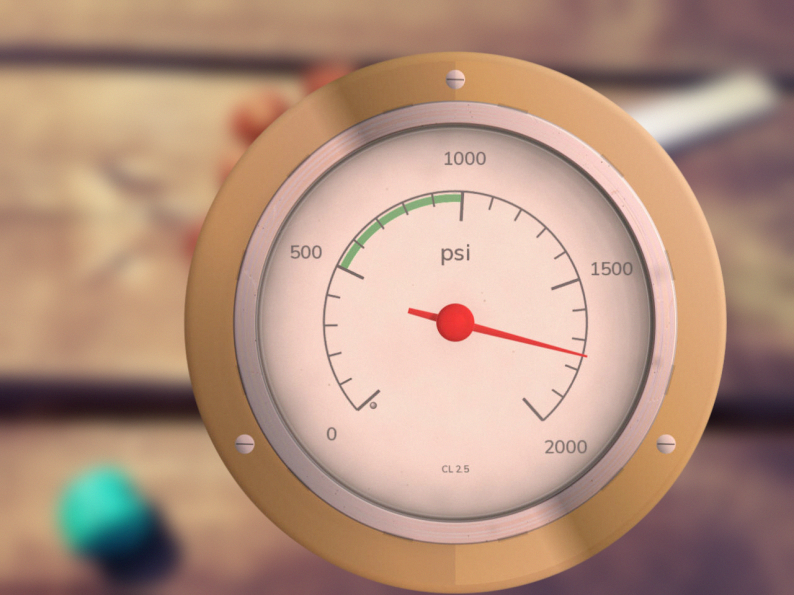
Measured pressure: 1750 psi
